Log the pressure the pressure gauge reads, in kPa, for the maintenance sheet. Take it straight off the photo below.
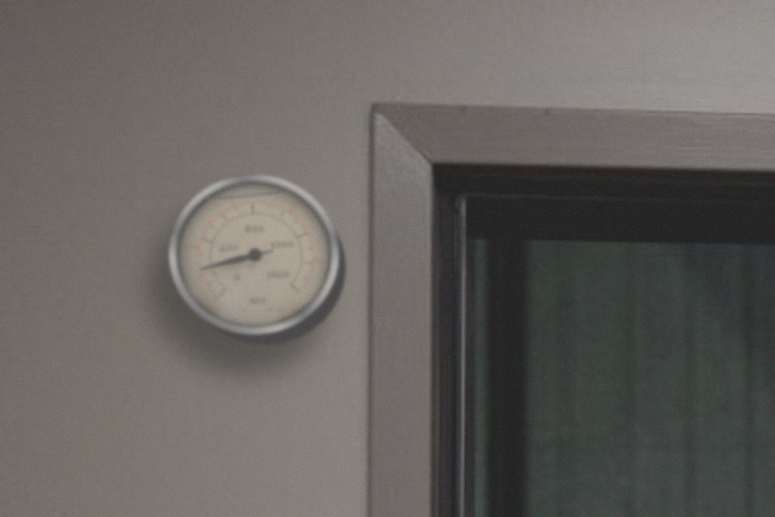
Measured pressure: 200 kPa
